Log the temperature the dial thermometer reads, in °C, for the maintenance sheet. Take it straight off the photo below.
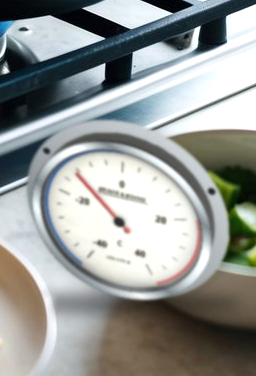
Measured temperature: -12 °C
